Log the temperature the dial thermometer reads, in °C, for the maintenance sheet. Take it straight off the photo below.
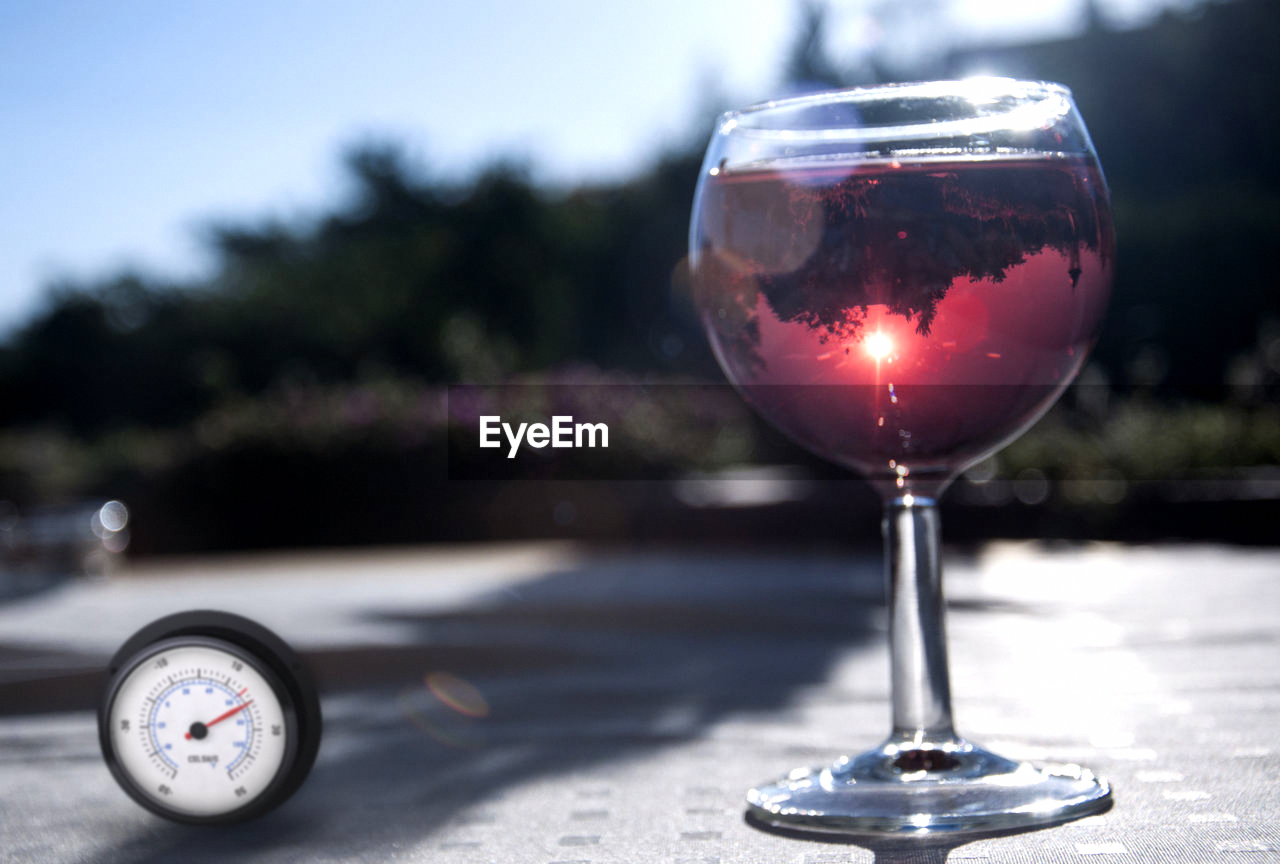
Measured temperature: 20 °C
